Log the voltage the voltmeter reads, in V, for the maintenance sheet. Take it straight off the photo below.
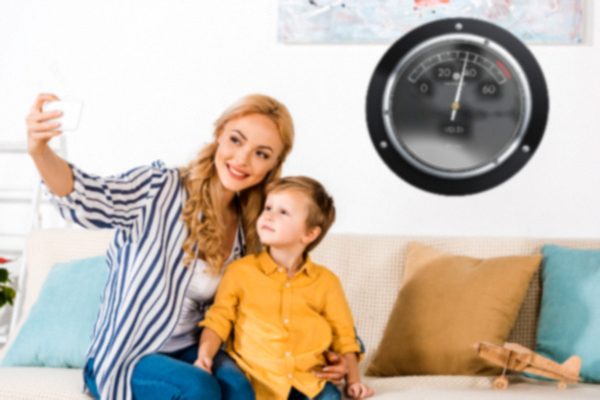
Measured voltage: 35 V
